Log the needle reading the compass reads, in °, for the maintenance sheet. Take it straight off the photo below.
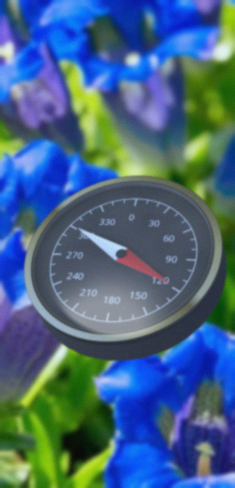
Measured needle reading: 120 °
